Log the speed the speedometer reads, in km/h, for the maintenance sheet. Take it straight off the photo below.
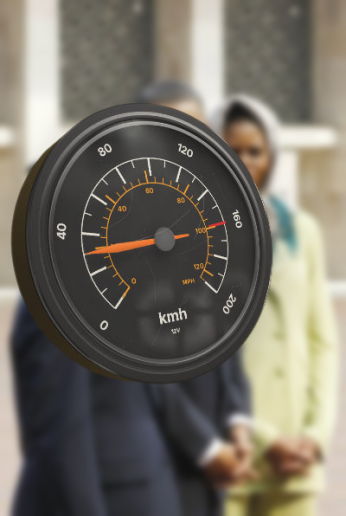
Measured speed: 30 km/h
